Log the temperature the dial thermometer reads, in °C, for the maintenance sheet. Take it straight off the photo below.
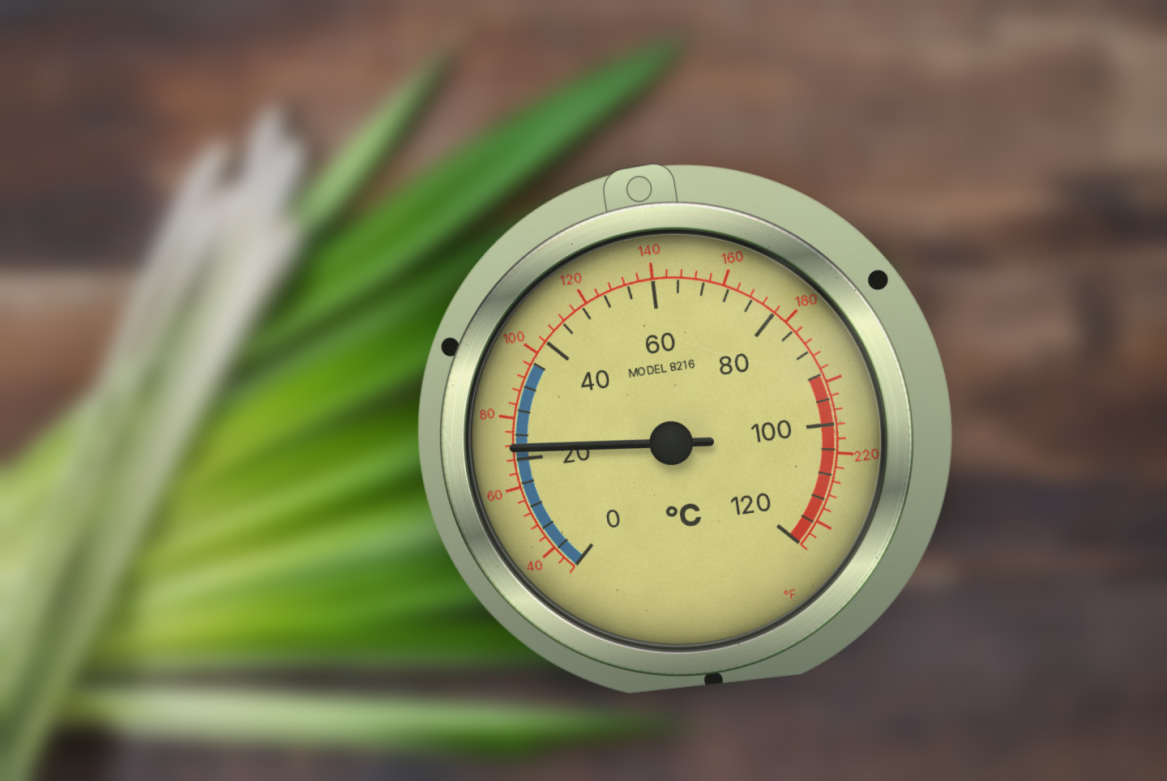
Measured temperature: 22 °C
